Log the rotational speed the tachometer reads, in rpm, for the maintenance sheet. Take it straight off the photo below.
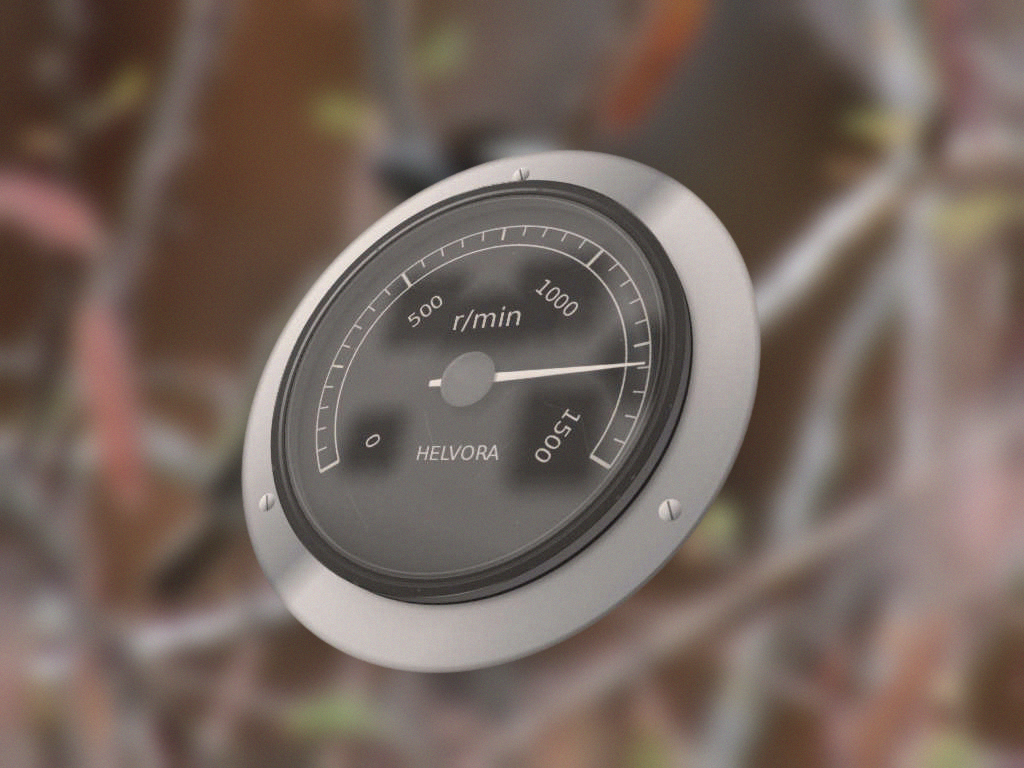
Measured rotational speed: 1300 rpm
